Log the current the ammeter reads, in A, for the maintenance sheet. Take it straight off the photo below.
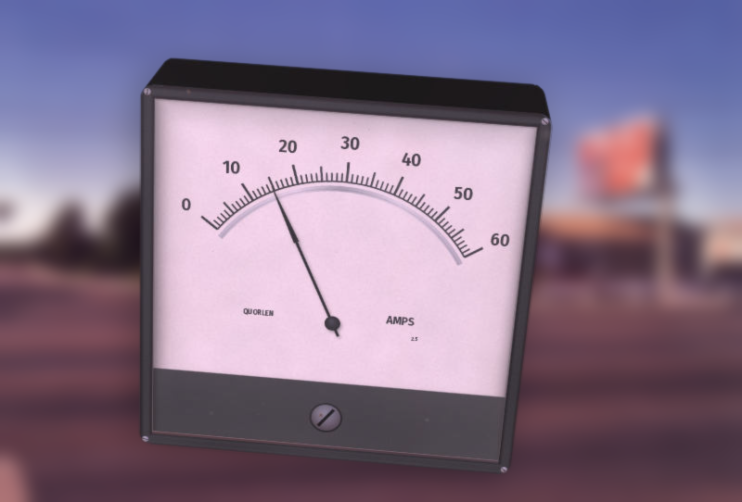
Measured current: 15 A
